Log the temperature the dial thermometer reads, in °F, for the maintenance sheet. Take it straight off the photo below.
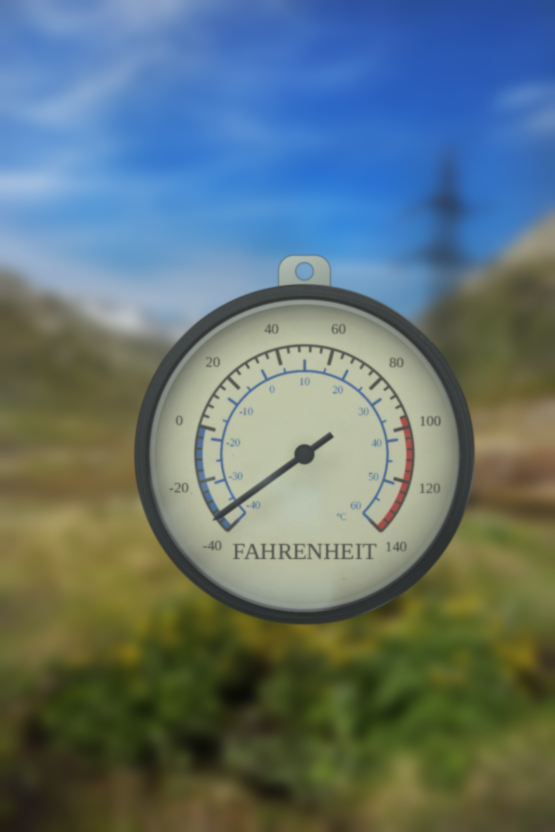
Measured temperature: -34 °F
